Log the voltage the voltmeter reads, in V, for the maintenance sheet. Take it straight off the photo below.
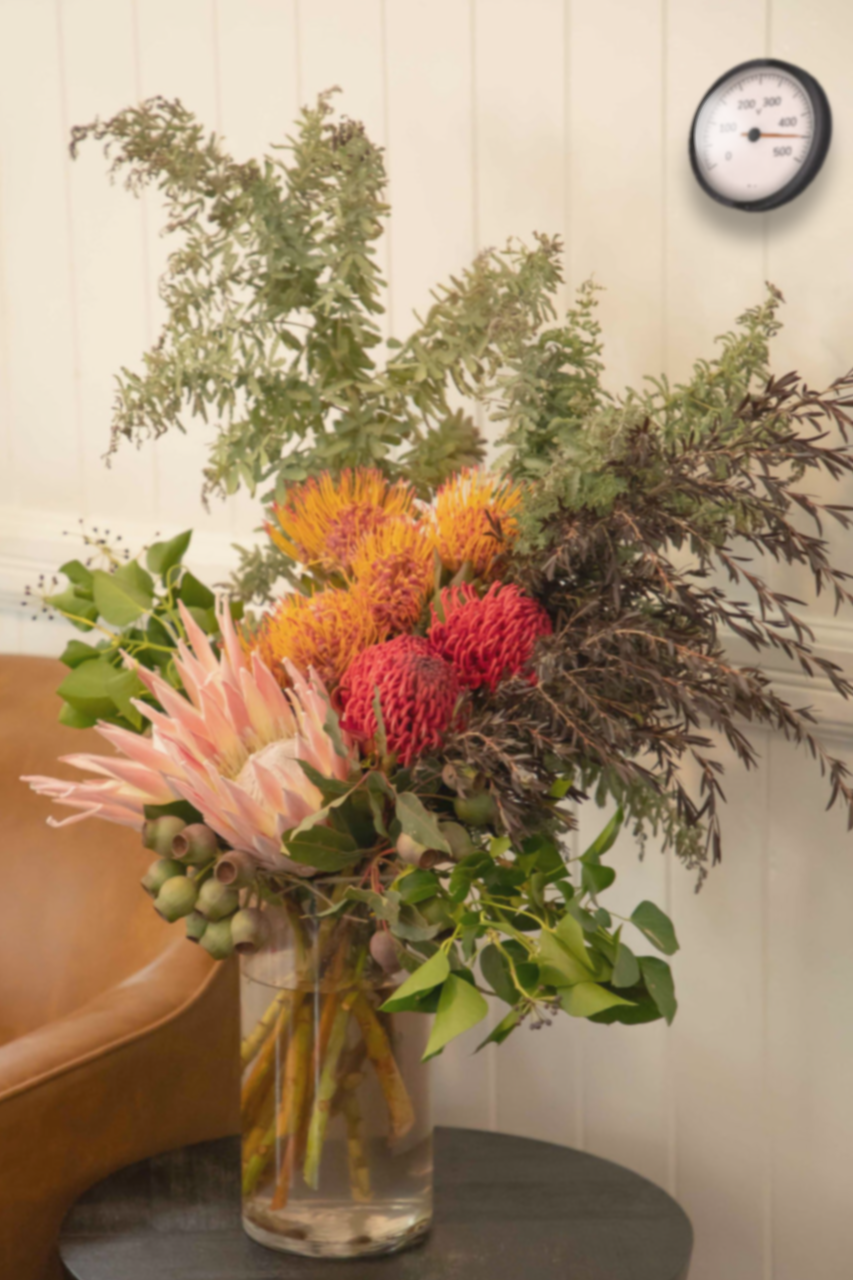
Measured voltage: 450 V
